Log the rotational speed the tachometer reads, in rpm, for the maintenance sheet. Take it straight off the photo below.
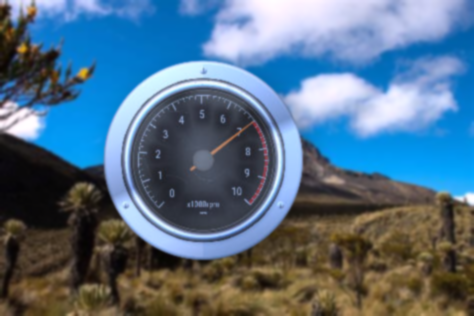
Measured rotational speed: 7000 rpm
